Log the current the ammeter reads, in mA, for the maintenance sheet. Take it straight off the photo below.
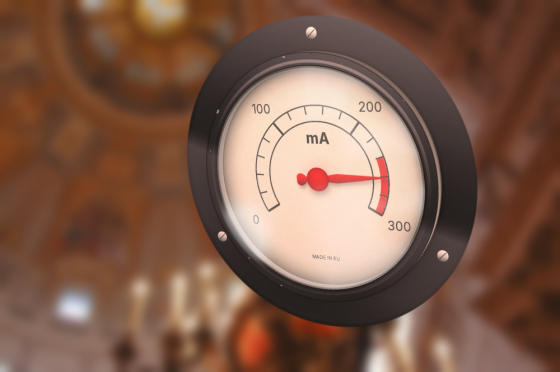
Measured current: 260 mA
